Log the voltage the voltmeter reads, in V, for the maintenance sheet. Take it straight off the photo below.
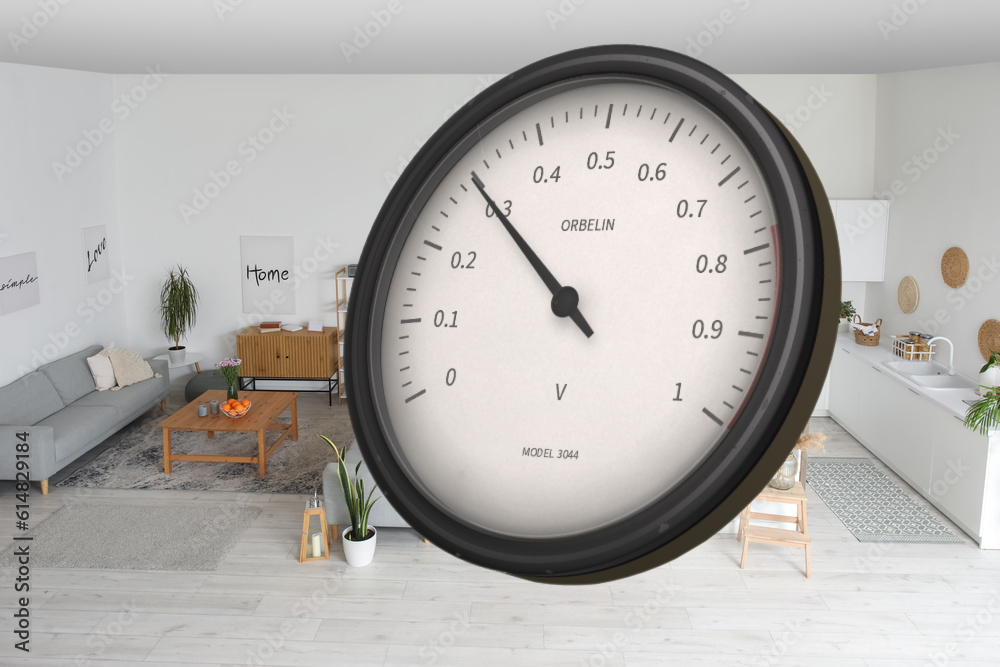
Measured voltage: 0.3 V
